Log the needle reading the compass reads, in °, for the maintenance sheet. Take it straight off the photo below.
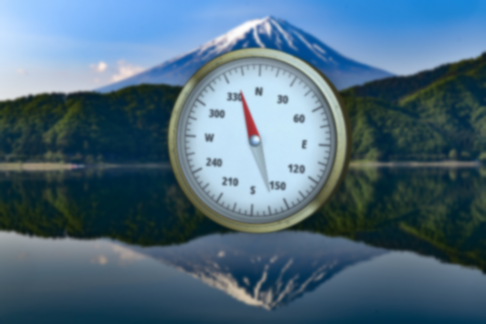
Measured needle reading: 340 °
